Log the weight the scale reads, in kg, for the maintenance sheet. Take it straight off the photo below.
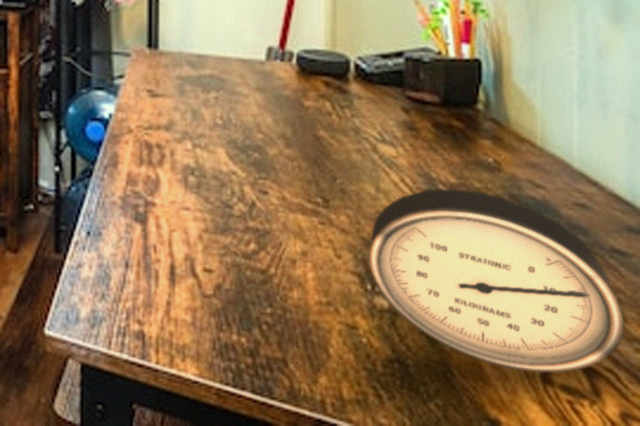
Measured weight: 10 kg
